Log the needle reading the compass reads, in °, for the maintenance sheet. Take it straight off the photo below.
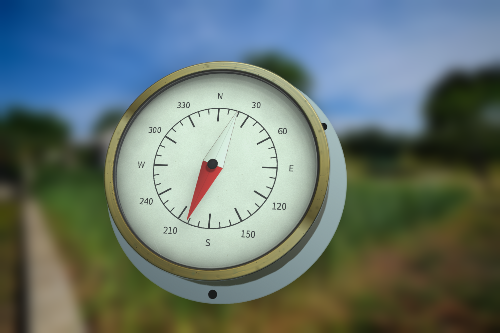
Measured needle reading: 200 °
